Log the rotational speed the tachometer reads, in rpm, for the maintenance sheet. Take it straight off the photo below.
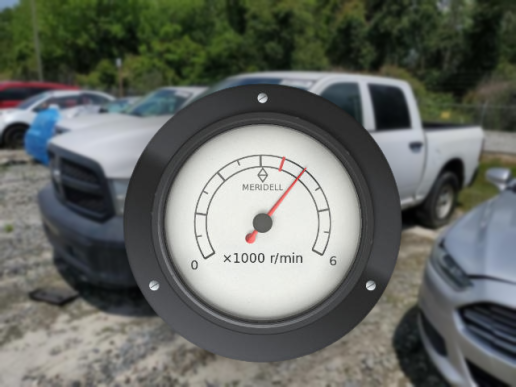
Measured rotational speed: 4000 rpm
